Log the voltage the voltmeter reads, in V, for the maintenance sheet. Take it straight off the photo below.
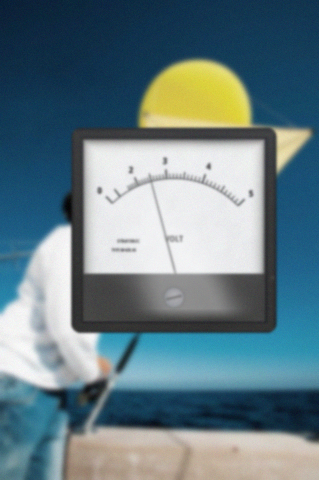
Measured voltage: 2.5 V
